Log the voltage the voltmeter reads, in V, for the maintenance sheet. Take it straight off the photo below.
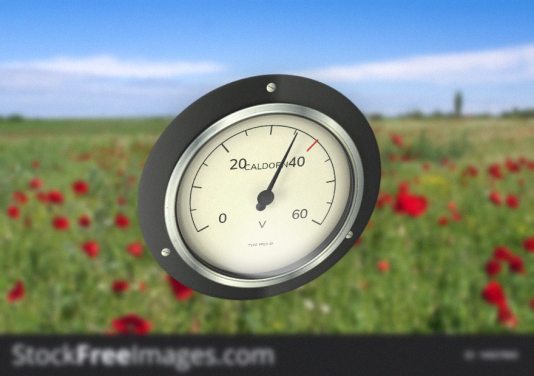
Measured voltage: 35 V
